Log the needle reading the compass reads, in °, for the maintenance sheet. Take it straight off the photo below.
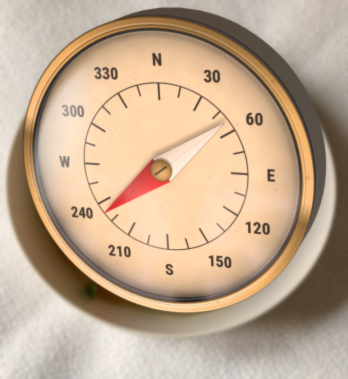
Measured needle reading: 232.5 °
